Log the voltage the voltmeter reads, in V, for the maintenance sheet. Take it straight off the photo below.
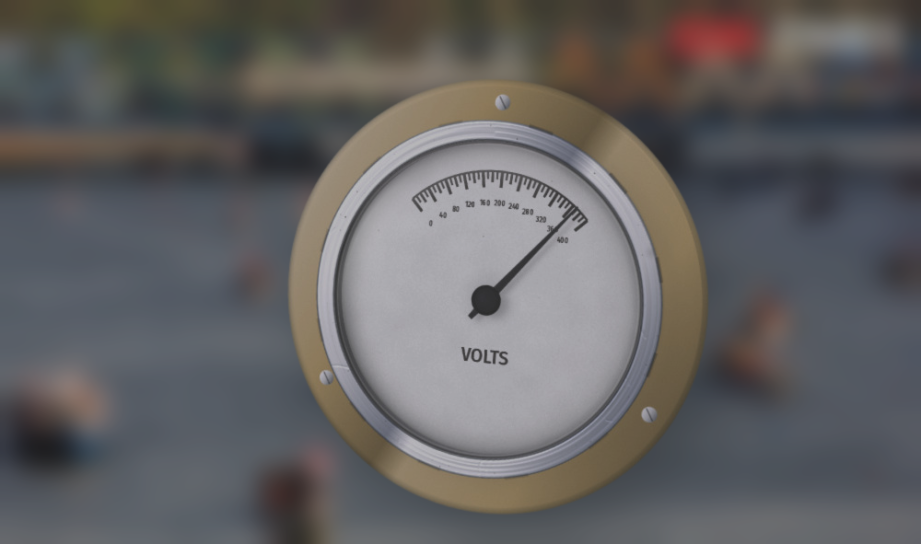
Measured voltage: 370 V
